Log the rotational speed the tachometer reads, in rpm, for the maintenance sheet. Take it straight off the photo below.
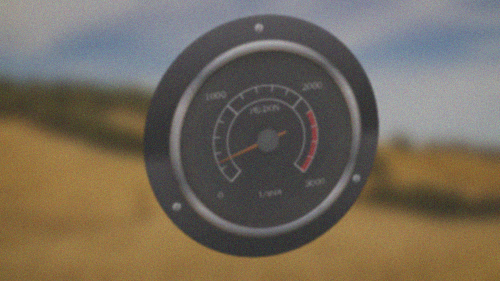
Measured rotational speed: 300 rpm
